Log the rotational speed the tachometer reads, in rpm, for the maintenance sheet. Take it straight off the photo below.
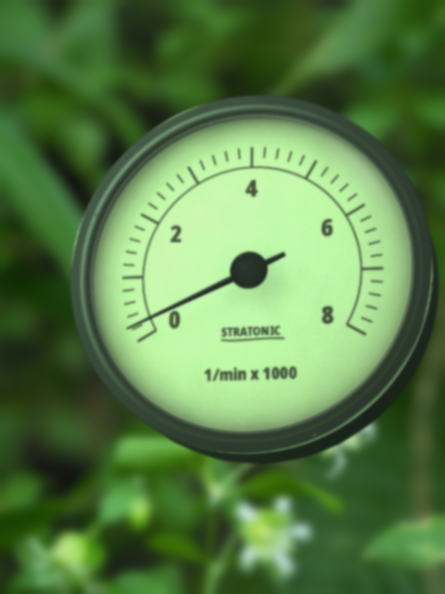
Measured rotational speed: 200 rpm
